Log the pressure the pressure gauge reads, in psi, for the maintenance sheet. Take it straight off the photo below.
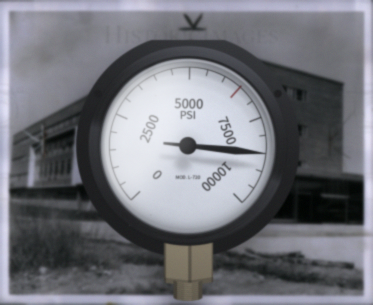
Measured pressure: 8500 psi
